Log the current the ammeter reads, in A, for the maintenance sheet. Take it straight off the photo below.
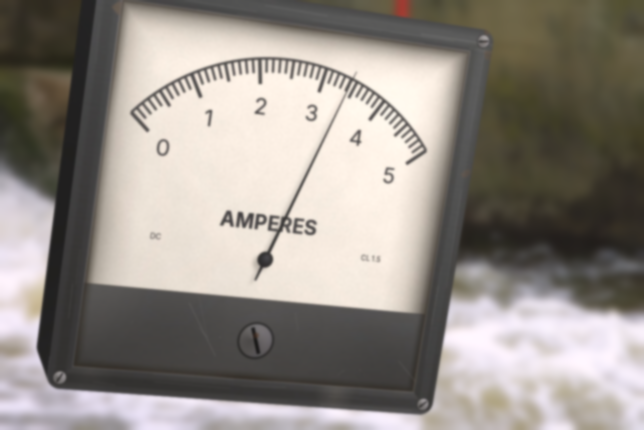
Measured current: 3.4 A
